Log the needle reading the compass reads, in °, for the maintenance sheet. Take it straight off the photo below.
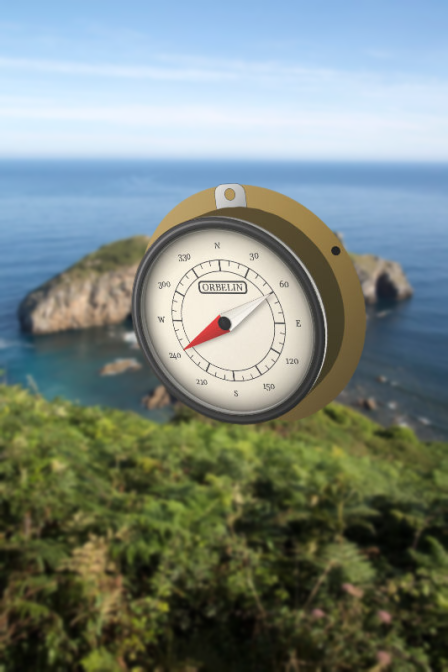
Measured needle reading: 240 °
